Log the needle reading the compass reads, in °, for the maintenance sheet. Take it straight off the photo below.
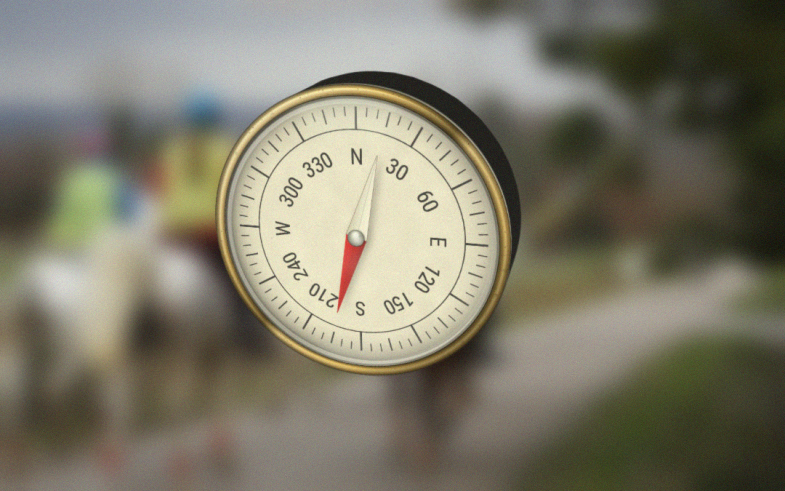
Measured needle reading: 195 °
